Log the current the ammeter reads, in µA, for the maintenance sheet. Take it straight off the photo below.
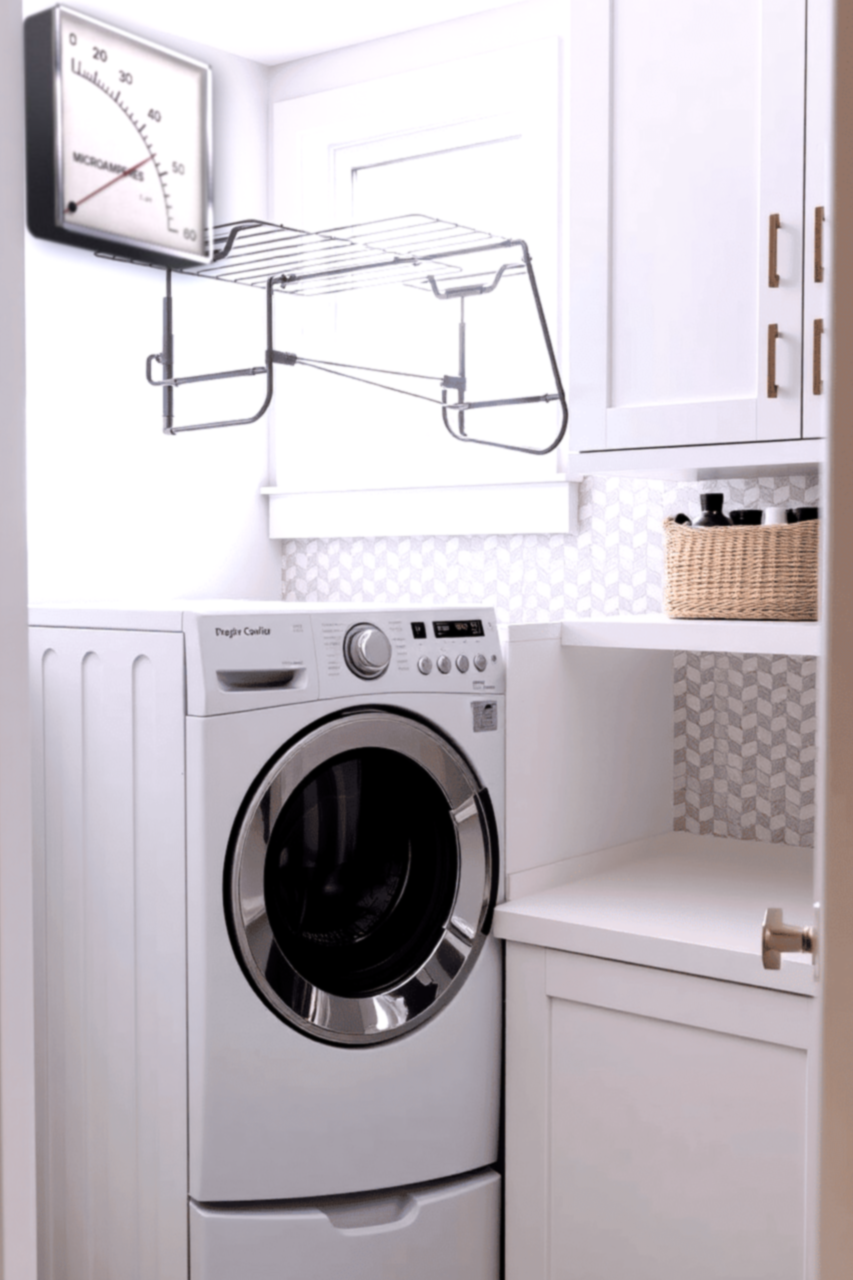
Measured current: 46 µA
